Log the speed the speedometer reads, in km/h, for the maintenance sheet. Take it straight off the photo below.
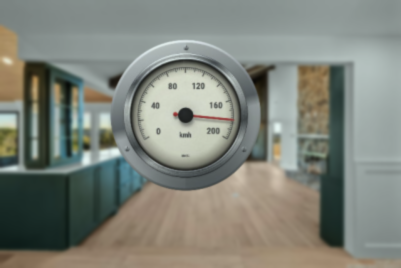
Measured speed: 180 km/h
